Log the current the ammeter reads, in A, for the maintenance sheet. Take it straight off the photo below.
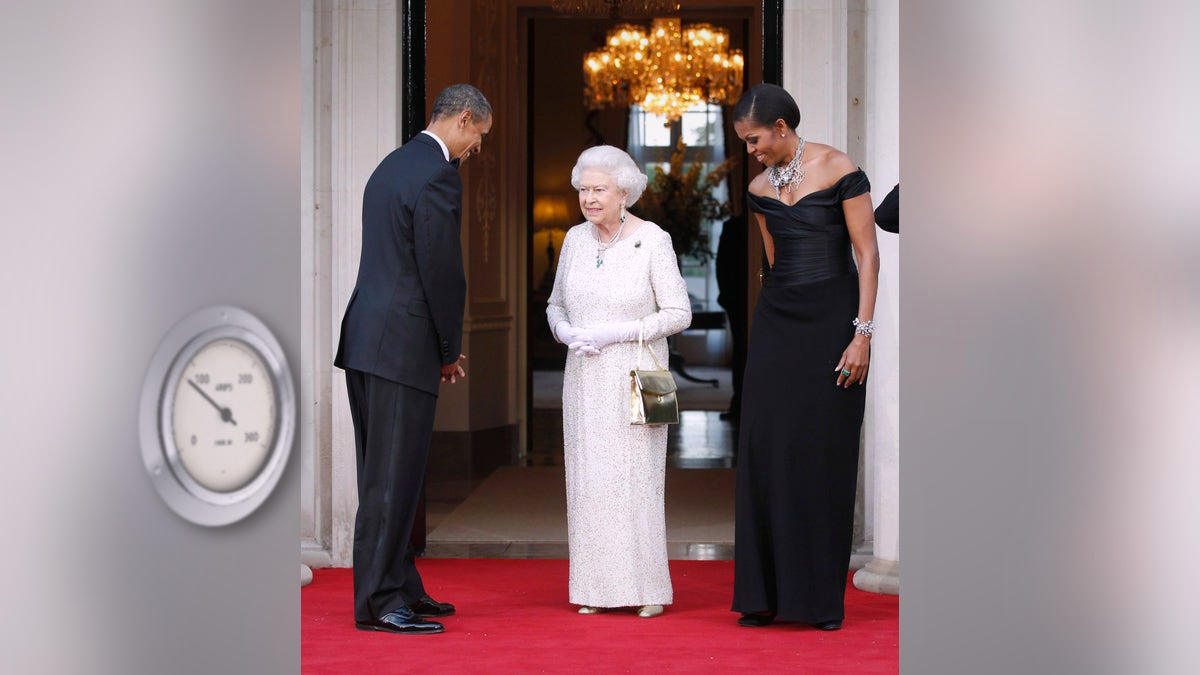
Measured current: 80 A
